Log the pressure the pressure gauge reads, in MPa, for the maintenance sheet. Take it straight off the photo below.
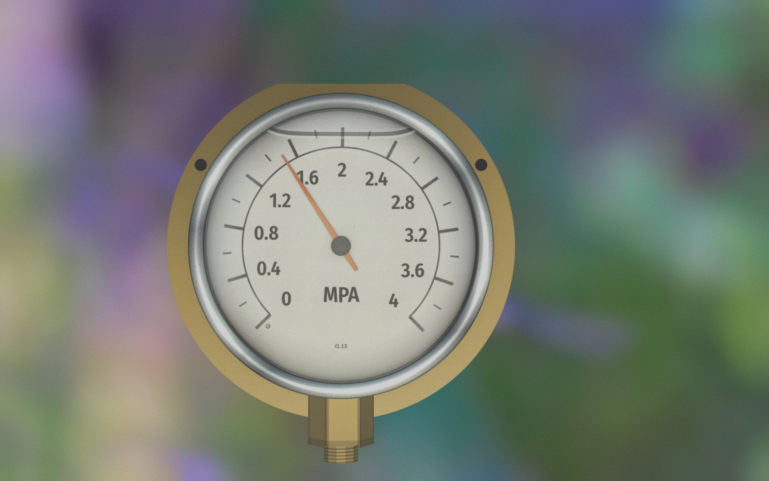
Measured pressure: 1.5 MPa
